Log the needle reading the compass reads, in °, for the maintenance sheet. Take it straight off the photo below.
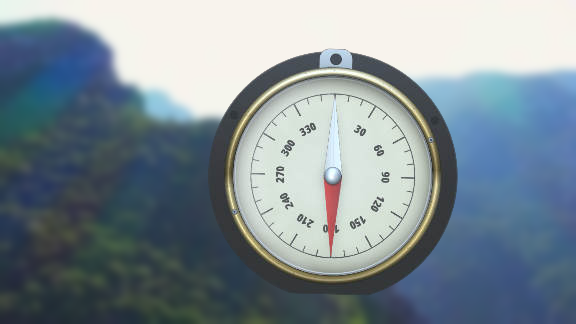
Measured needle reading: 180 °
